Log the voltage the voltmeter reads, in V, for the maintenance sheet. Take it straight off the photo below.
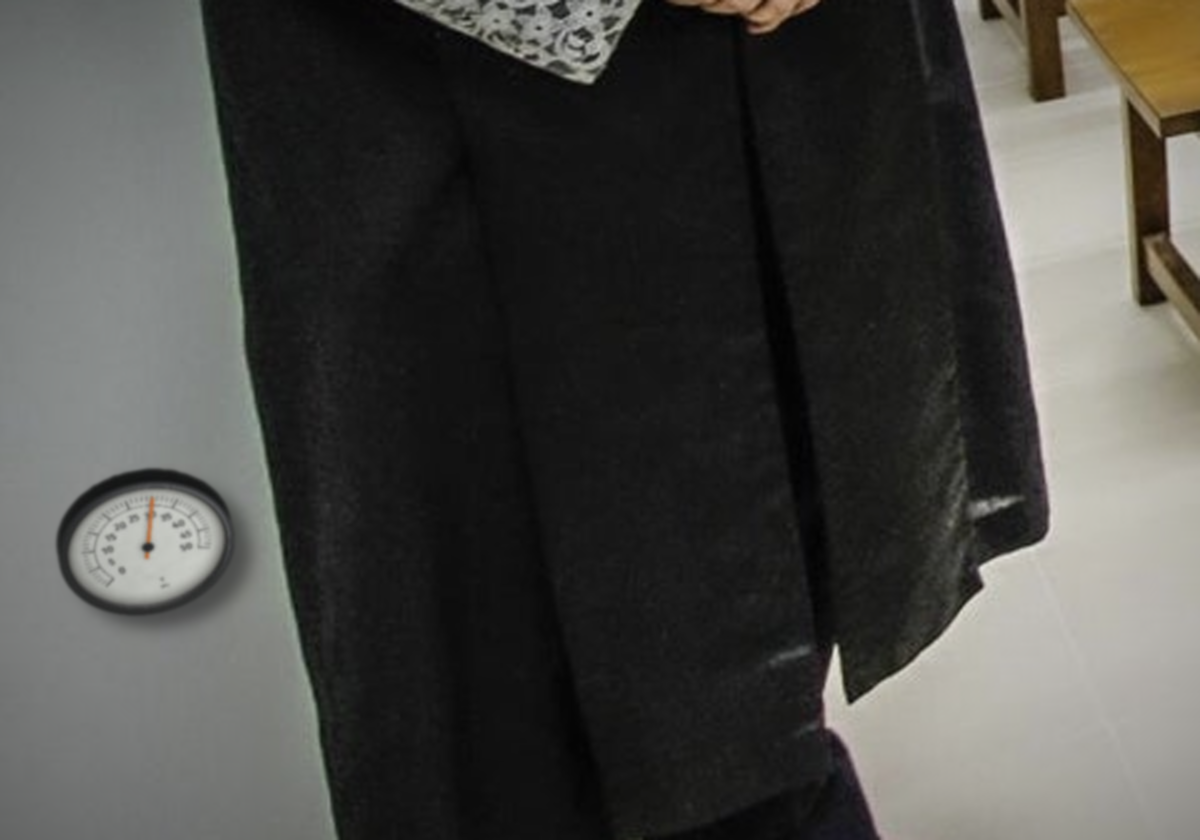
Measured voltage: 30 V
